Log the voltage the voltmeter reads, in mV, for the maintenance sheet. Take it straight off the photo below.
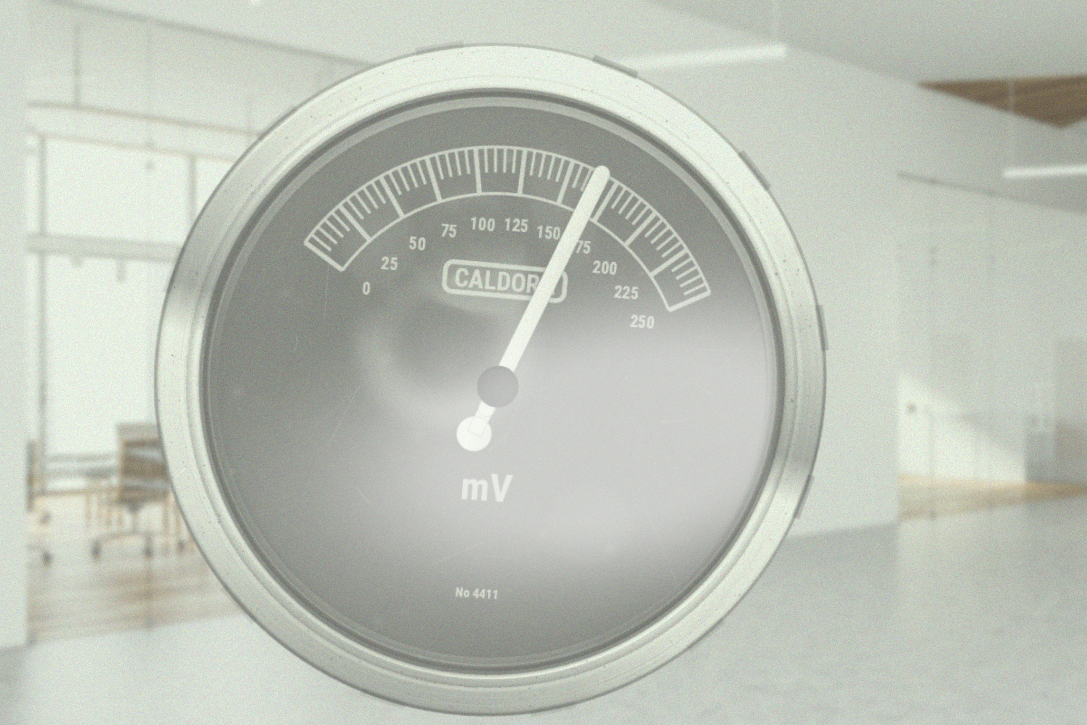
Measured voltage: 165 mV
